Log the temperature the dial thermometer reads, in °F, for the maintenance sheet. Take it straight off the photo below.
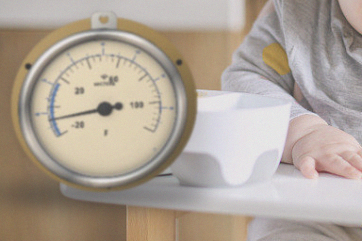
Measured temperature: -8 °F
